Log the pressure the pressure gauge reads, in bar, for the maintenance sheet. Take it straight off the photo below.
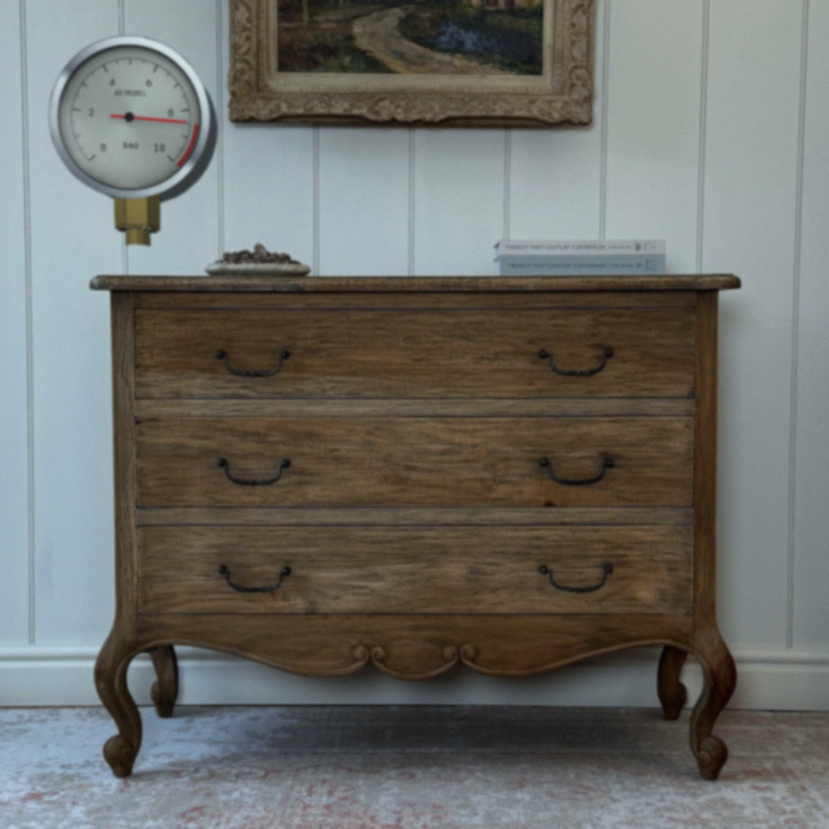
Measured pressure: 8.5 bar
